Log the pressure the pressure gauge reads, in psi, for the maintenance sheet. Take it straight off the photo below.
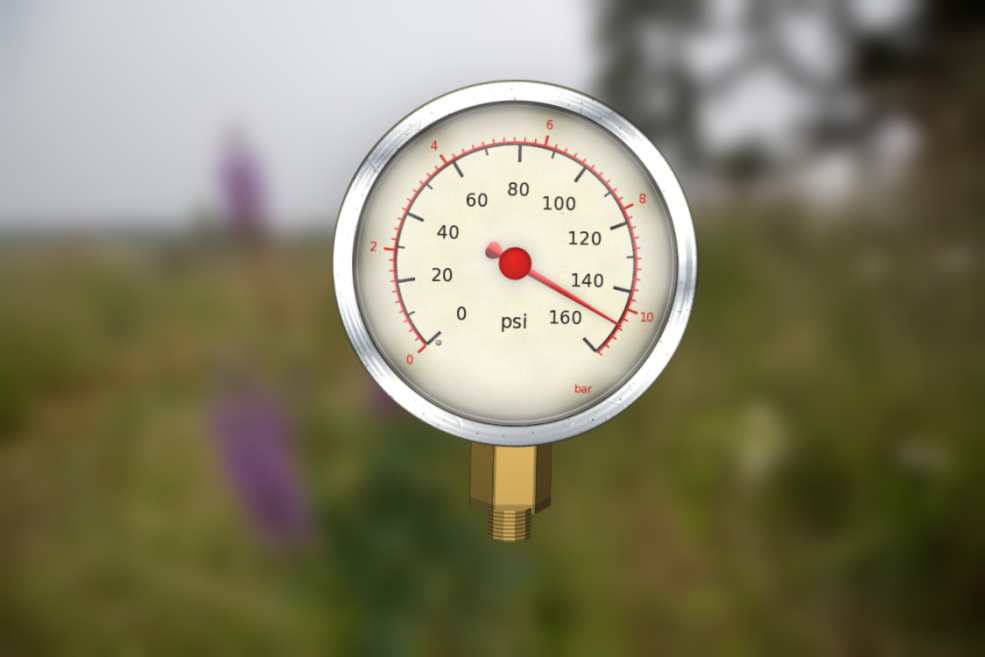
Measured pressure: 150 psi
